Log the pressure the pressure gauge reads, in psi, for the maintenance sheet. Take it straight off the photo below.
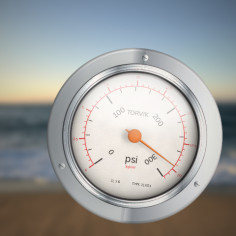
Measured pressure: 280 psi
